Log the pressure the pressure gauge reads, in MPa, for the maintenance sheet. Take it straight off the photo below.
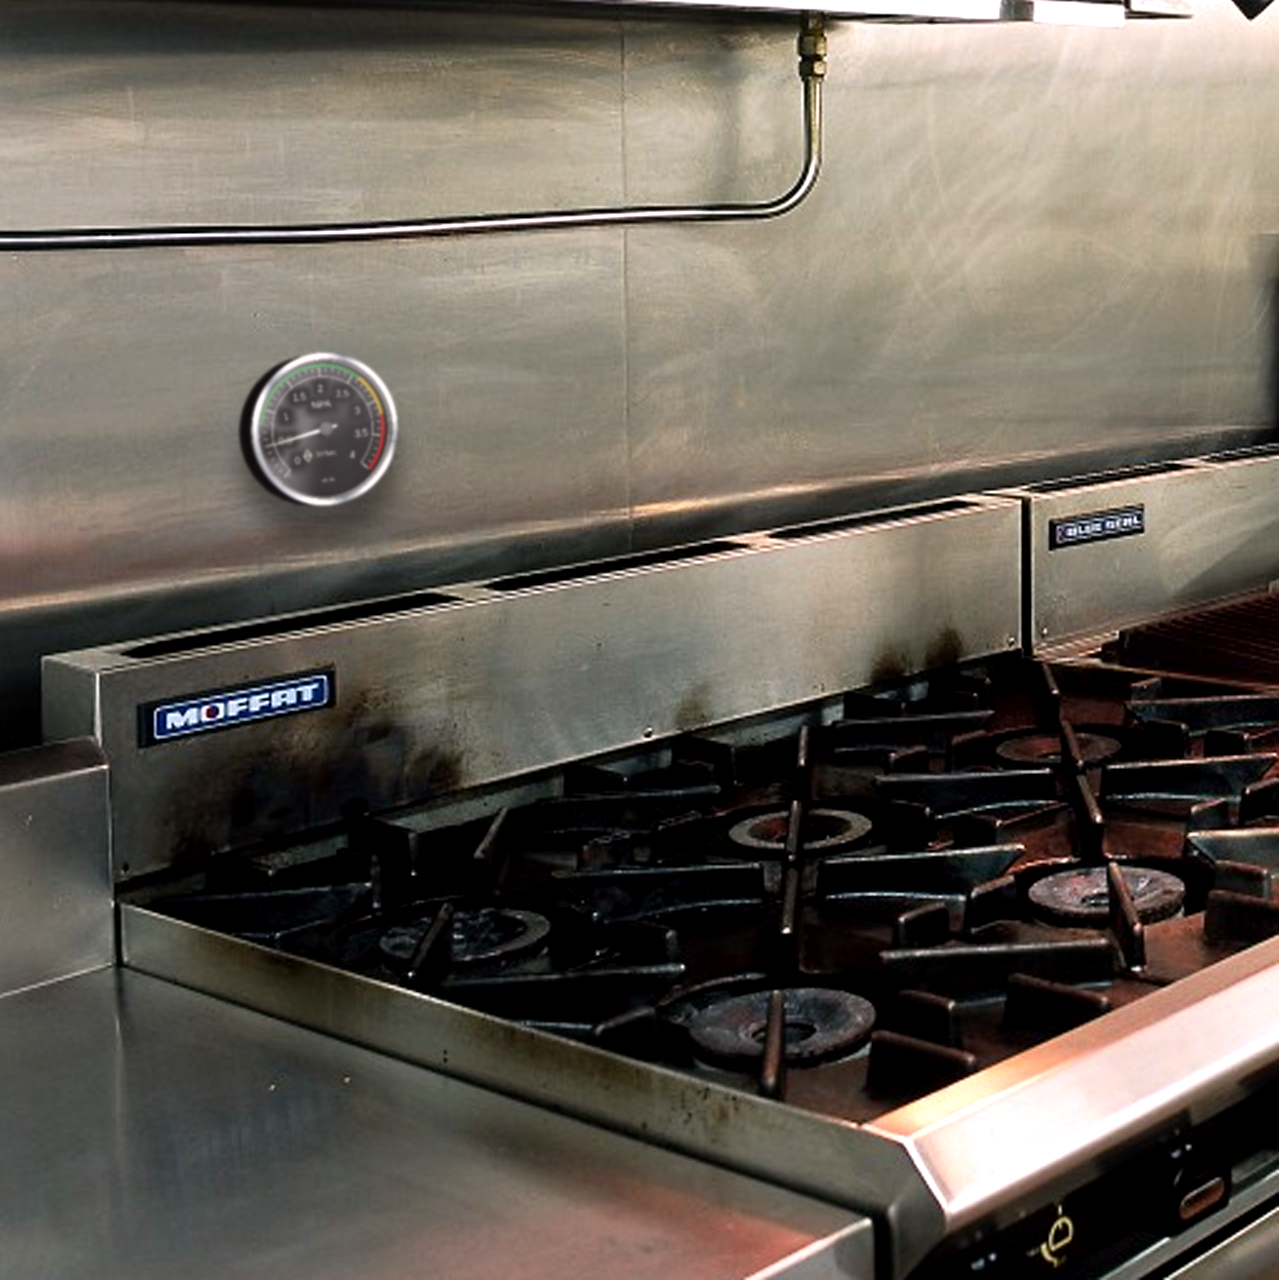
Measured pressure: 0.5 MPa
